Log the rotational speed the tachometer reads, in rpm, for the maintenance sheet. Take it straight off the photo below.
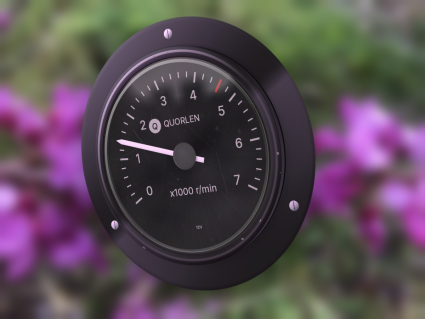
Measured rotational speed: 1400 rpm
